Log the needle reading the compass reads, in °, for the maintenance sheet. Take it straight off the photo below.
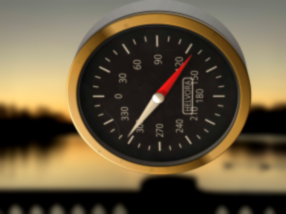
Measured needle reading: 125 °
